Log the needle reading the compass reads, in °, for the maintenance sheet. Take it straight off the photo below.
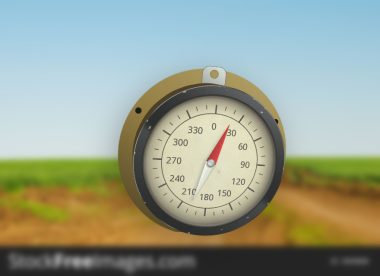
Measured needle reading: 20 °
